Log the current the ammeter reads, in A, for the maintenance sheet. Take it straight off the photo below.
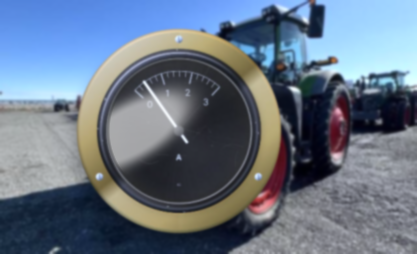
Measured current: 0.4 A
